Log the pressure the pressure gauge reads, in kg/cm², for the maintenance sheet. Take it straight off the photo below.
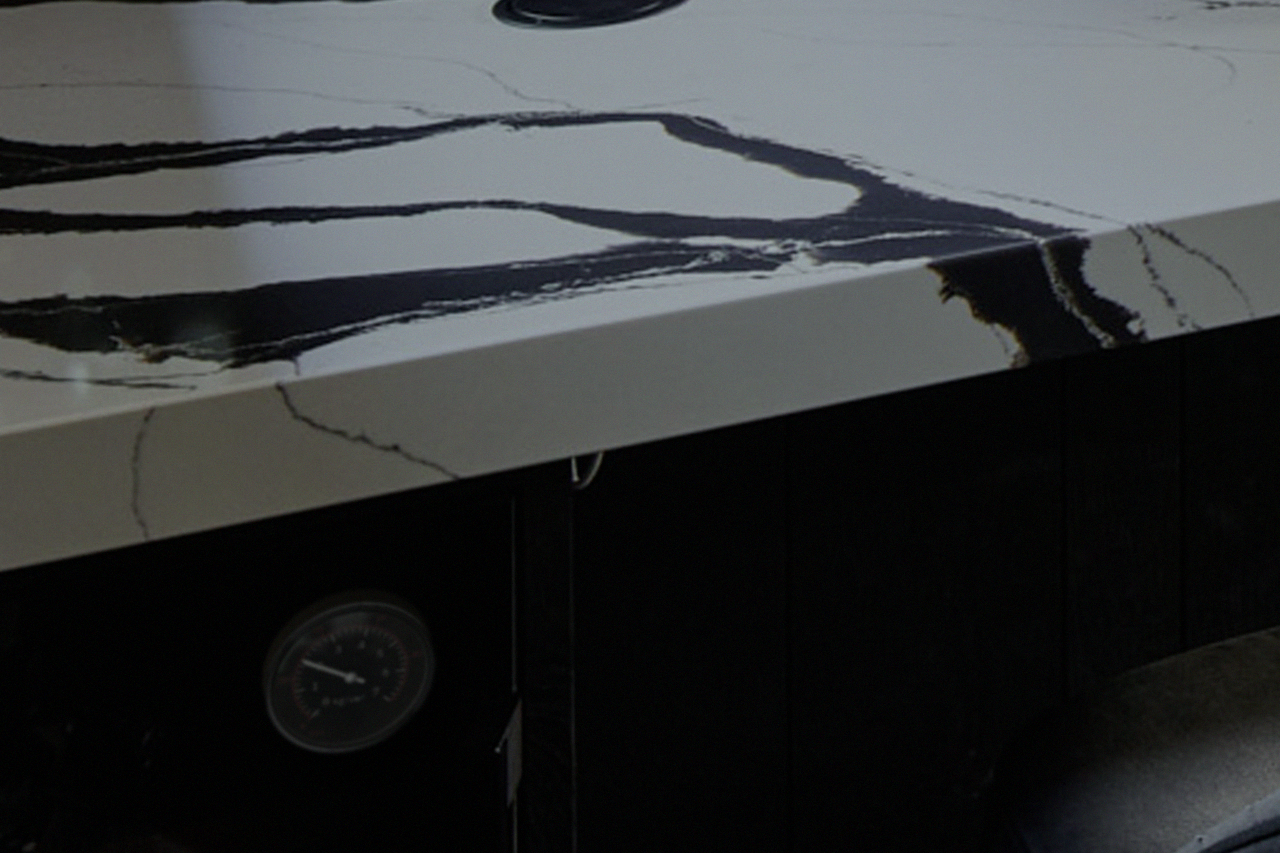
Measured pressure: 2 kg/cm²
